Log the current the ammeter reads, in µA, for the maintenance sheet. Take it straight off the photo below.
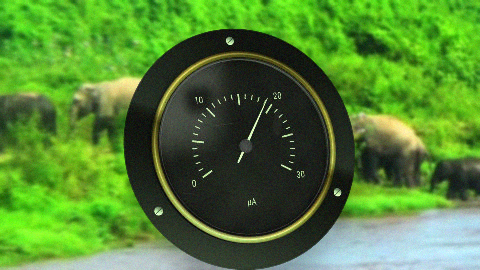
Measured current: 19 µA
